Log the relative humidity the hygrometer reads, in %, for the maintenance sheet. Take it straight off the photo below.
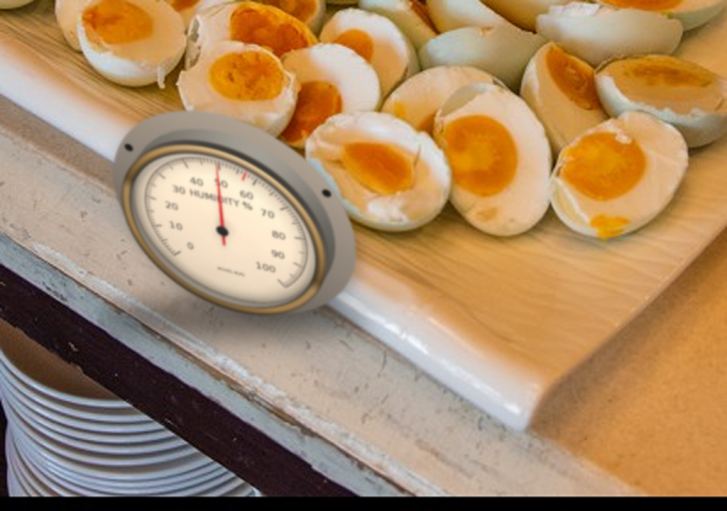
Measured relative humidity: 50 %
